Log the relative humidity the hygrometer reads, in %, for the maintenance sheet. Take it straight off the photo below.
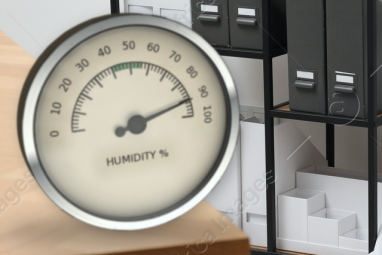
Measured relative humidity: 90 %
